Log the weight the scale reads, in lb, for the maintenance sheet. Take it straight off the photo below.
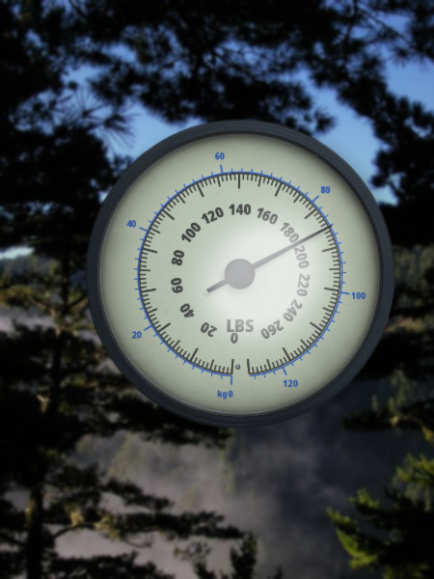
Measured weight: 190 lb
